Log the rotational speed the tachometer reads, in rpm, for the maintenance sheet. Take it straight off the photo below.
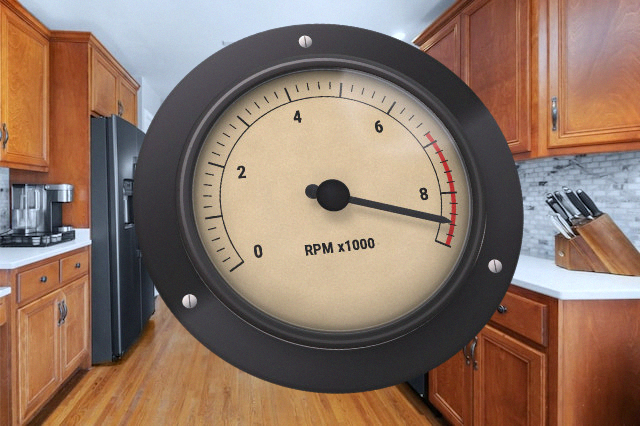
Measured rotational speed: 8600 rpm
